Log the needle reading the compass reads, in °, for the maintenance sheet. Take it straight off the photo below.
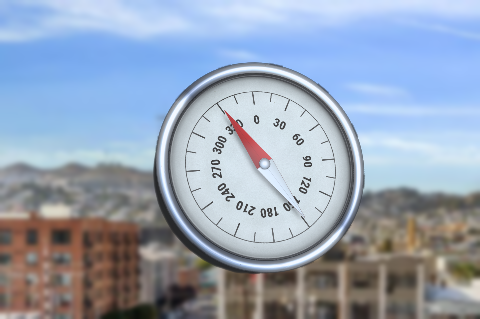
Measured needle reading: 330 °
